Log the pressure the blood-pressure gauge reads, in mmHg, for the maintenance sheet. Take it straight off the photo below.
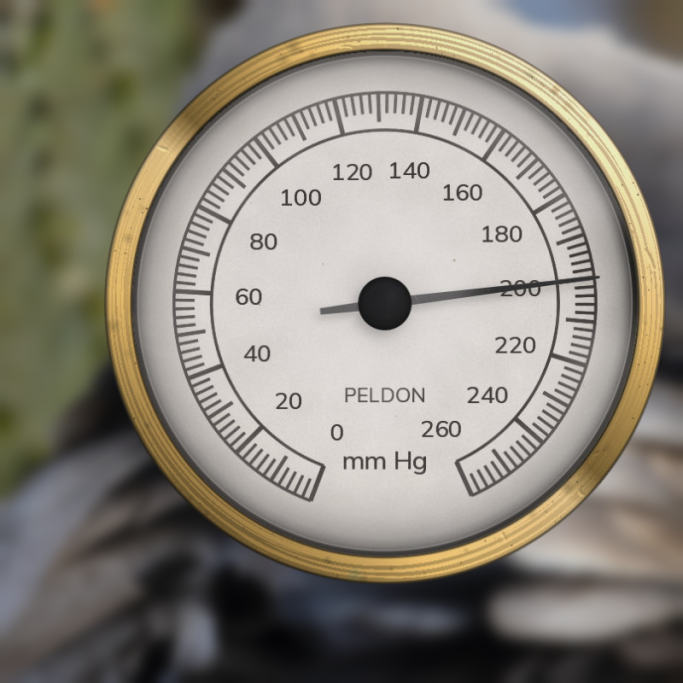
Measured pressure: 200 mmHg
